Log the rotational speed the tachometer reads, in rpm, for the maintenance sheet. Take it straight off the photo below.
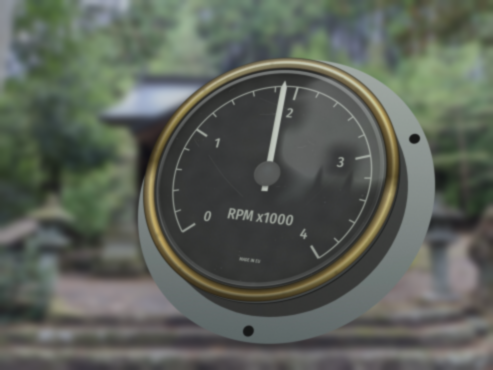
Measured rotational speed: 1900 rpm
